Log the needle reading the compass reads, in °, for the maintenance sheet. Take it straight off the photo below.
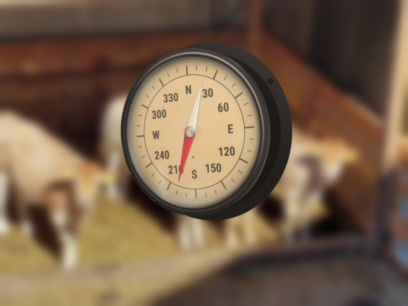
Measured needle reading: 200 °
